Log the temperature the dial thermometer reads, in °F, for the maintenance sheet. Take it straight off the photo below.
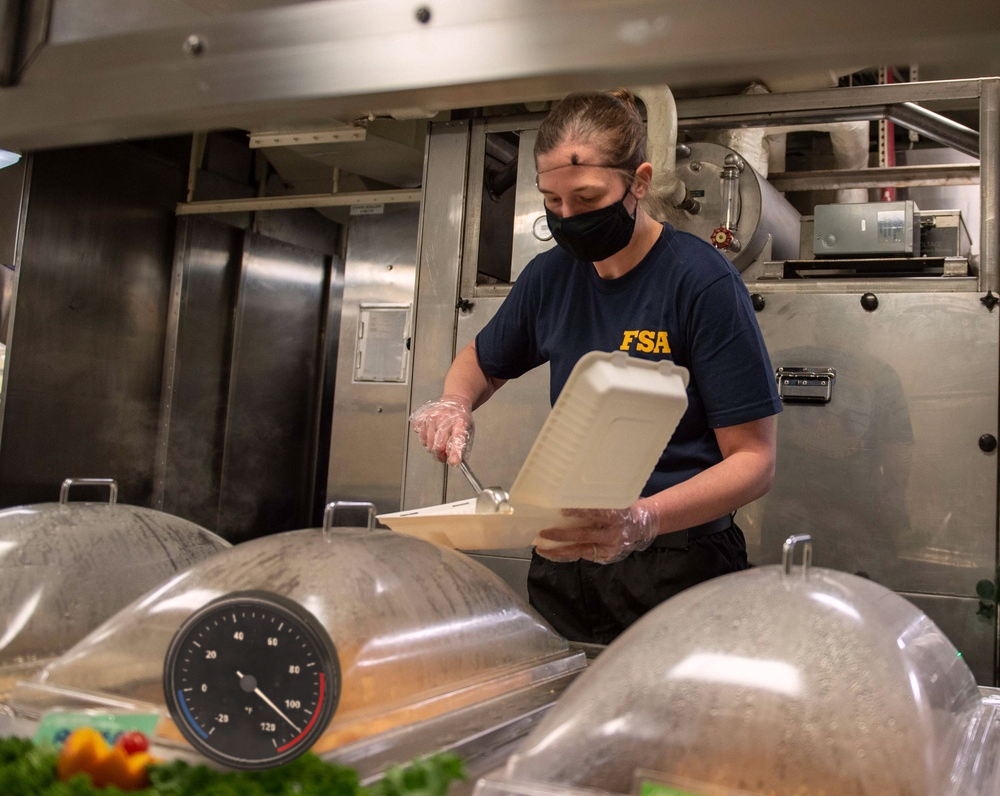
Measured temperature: 108 °F
